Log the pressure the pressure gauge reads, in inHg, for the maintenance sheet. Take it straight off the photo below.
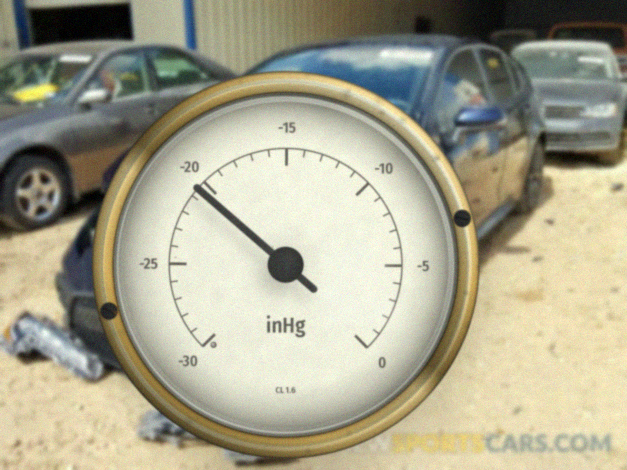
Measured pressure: -20.5 inHg
